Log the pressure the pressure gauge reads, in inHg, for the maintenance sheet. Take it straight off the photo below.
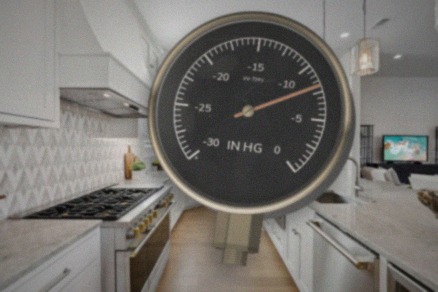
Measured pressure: -8 inHg
